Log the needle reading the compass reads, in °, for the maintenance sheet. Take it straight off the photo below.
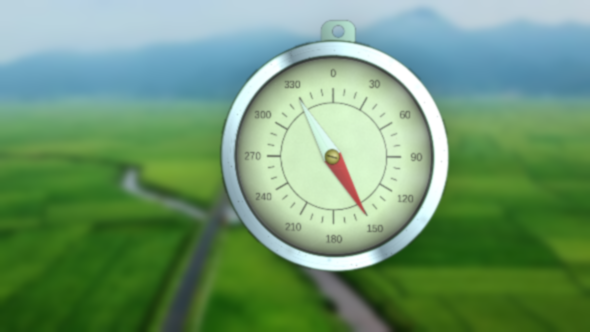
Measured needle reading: 150 °
